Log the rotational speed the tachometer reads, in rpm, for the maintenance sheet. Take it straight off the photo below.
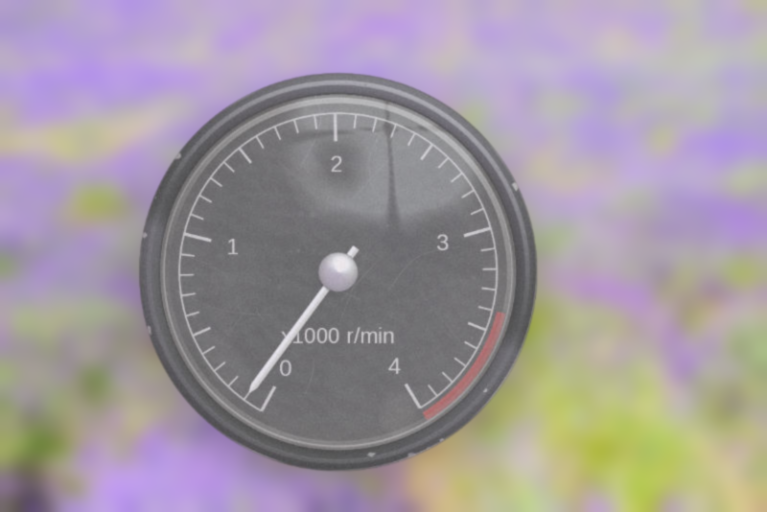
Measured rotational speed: 100 rpm
